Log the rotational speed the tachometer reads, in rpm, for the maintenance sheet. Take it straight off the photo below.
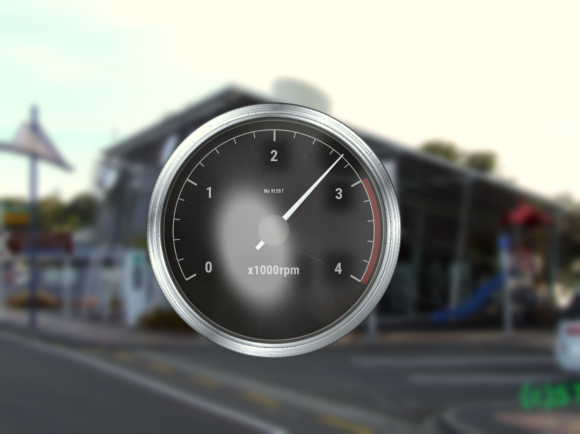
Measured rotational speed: 2700 rpm
